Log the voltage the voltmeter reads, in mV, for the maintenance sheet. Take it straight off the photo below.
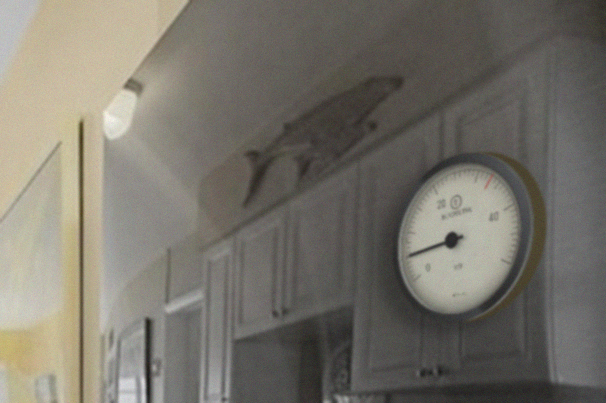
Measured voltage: 5 mV
